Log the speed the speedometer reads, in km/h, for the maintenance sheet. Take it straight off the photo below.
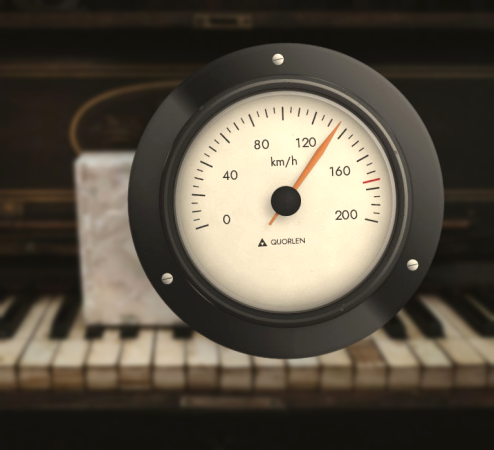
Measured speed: 135 km/h
